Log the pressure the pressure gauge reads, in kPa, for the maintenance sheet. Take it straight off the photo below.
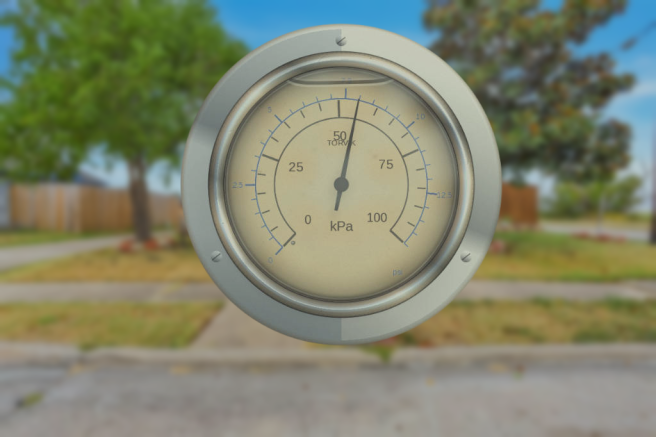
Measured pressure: 55 kPa
